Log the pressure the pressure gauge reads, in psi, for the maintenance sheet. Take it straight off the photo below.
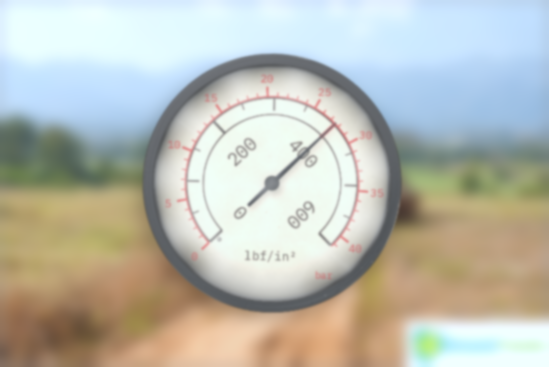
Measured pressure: 400 psi
